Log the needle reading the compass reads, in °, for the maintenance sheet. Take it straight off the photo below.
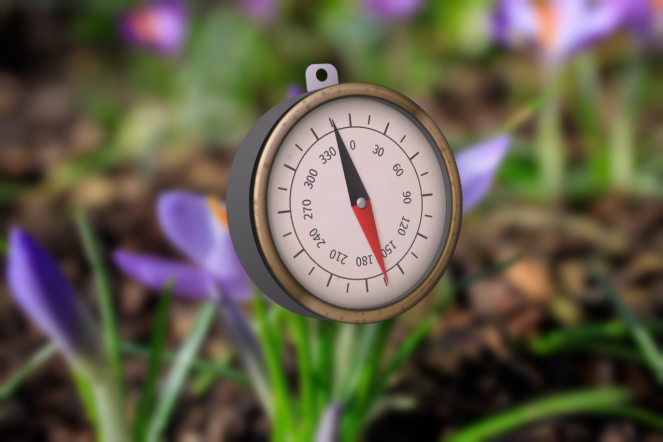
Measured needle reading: 165 °
